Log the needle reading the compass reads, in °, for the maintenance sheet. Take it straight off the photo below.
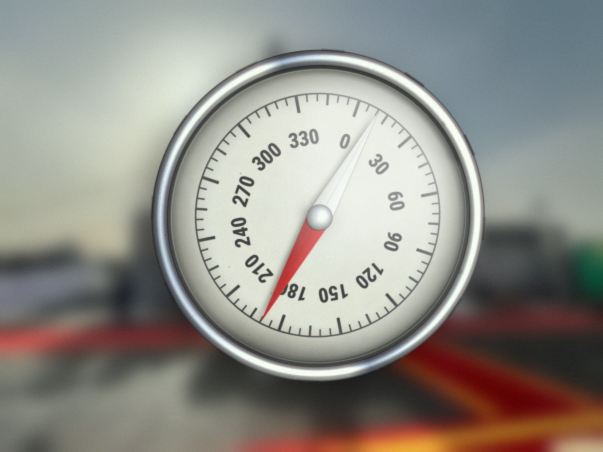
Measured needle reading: 190 °
